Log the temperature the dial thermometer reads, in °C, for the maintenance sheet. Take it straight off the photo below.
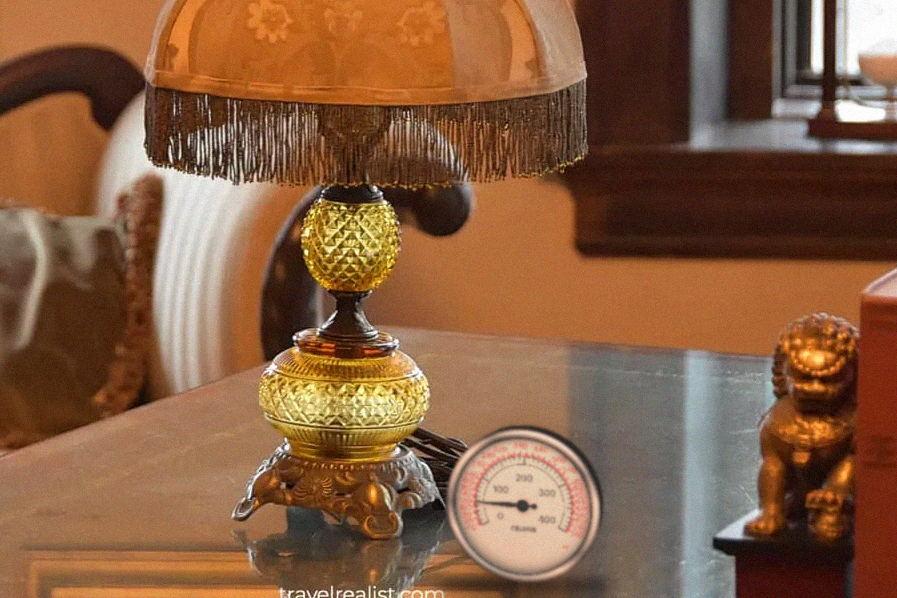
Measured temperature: 50 °C
